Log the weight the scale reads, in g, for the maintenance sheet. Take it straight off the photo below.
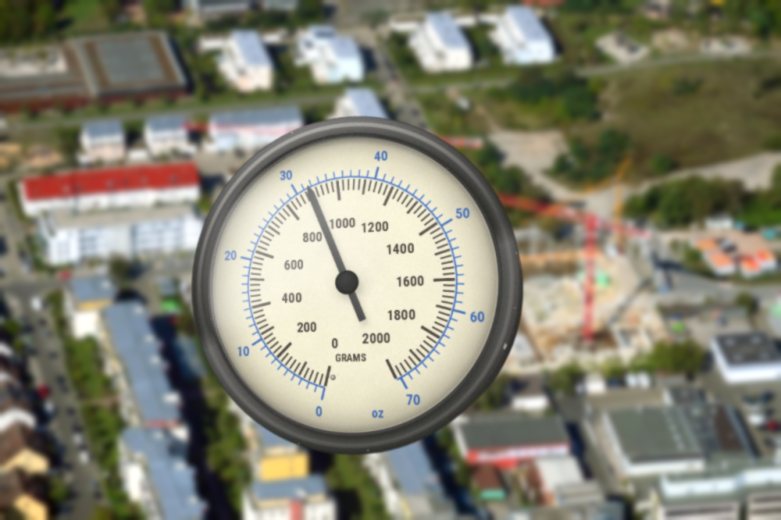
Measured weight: 900 g
